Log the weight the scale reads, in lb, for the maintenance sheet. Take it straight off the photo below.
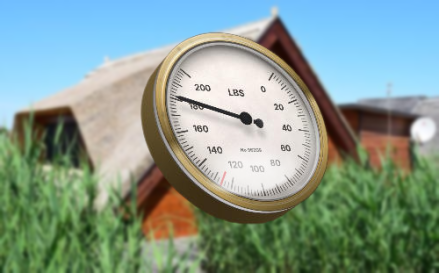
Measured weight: 180 lb
